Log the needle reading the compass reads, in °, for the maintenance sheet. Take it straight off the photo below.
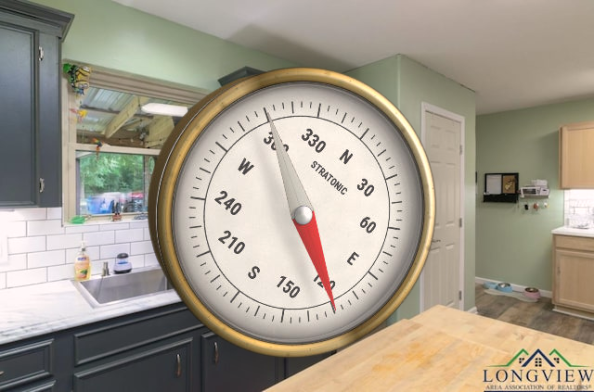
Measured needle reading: 120 °
